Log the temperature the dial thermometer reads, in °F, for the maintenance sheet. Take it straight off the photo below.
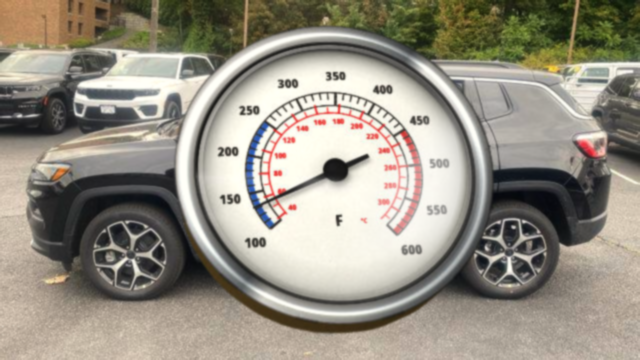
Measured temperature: 130 °F
